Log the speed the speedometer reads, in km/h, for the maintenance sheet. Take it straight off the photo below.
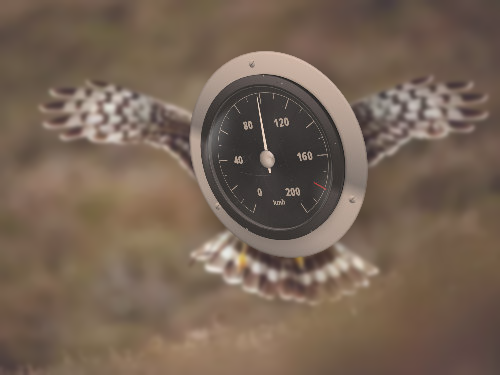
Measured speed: 100 km/h
